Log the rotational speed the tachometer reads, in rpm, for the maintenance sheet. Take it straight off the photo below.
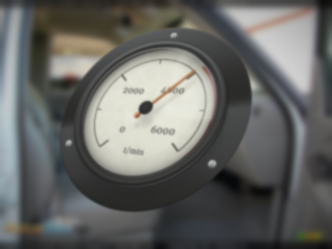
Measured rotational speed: 4000 rpm
